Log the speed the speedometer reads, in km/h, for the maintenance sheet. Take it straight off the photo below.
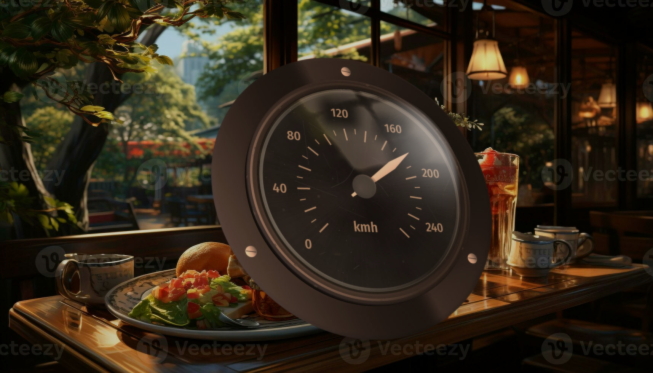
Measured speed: 180 km/h
